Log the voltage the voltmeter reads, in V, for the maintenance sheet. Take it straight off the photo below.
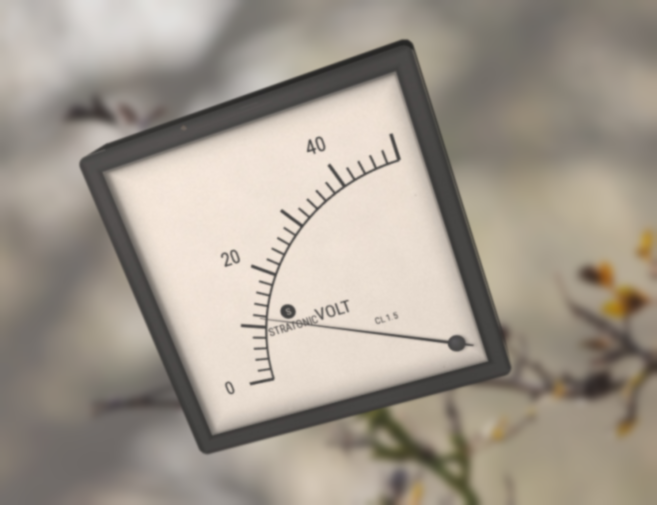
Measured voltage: 12 V
